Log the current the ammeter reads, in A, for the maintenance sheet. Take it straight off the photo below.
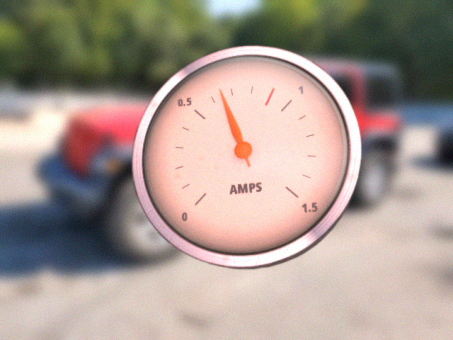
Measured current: 0.65 A
